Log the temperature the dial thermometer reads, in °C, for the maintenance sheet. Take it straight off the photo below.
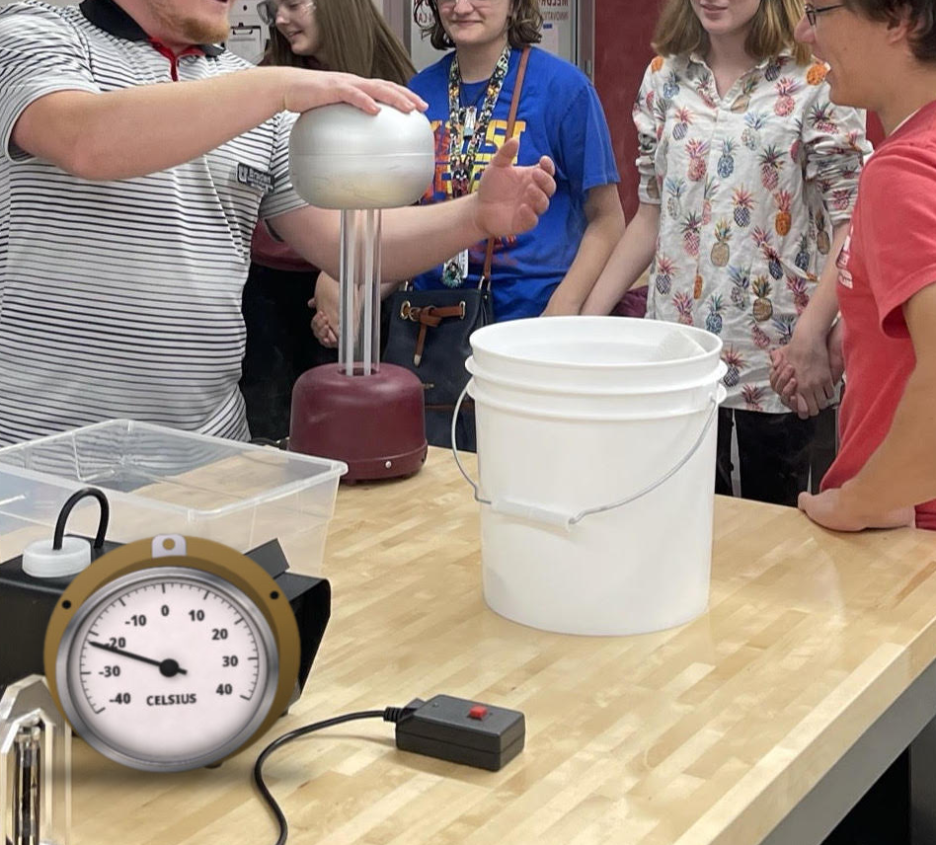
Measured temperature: -22 °C
